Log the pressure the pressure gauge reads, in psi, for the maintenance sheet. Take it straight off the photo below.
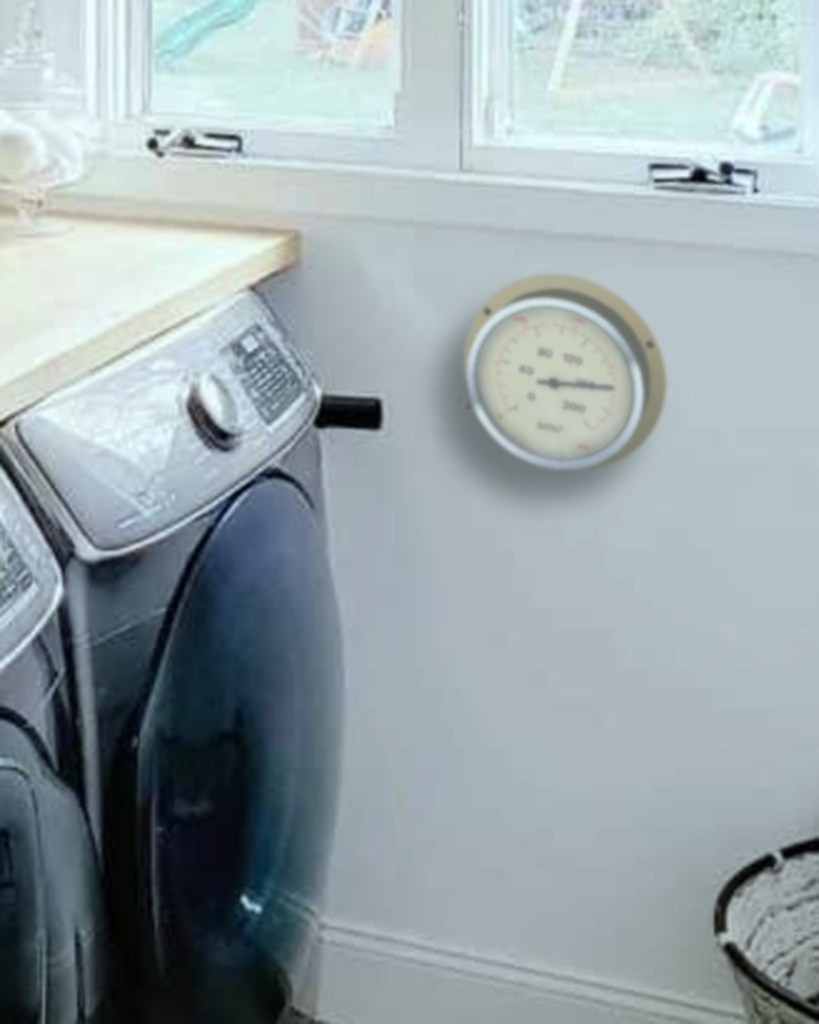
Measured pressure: 160 psi
